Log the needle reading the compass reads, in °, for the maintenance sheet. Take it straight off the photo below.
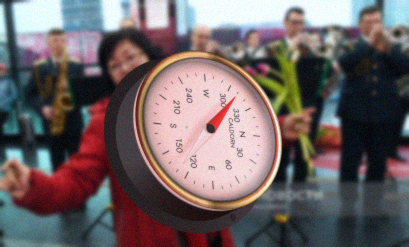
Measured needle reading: 310 °
